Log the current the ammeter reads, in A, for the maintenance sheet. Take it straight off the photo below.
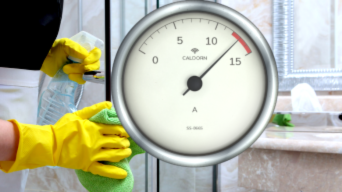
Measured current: 13 A
